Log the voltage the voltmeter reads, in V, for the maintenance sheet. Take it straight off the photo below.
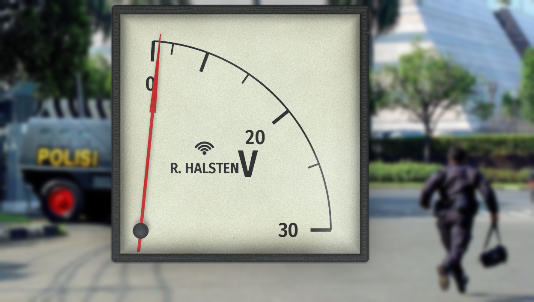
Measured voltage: 2.5 V
